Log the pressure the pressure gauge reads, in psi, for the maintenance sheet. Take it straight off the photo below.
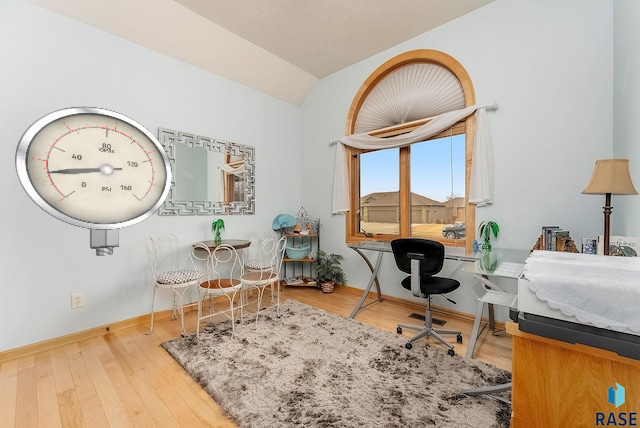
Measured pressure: 20 psi
